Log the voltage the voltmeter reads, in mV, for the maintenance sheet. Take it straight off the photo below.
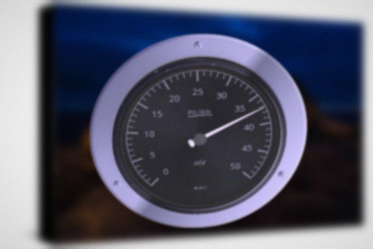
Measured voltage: 37 mV
